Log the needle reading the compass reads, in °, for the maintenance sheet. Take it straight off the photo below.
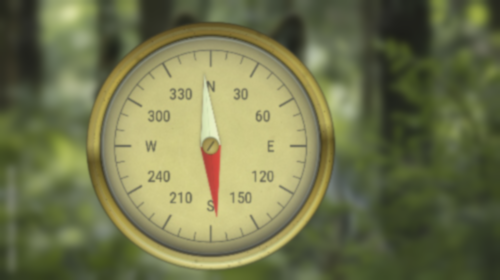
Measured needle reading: 175 °
